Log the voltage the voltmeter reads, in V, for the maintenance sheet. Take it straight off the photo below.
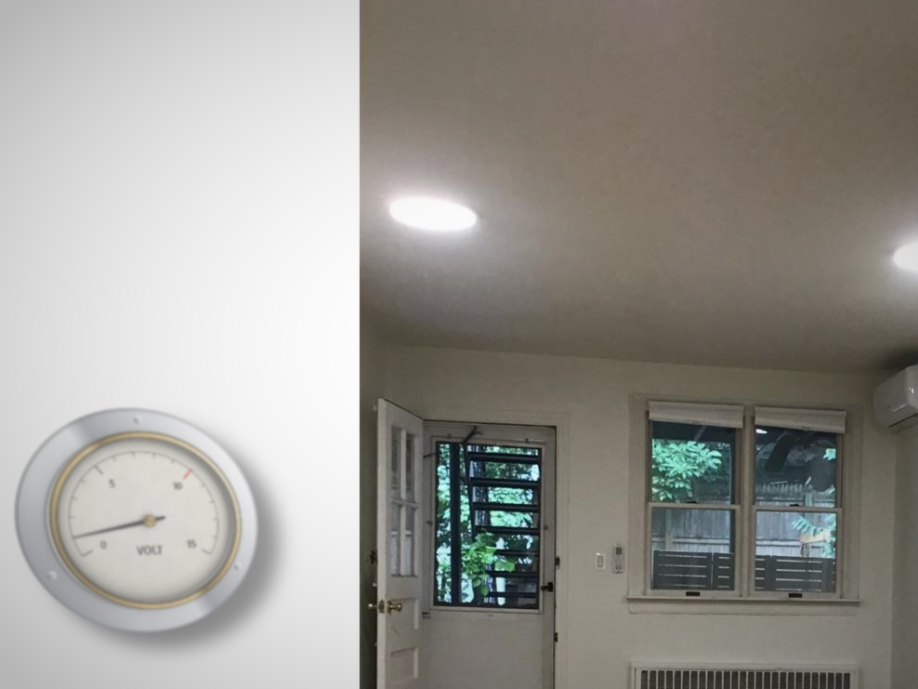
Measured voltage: 1 V
